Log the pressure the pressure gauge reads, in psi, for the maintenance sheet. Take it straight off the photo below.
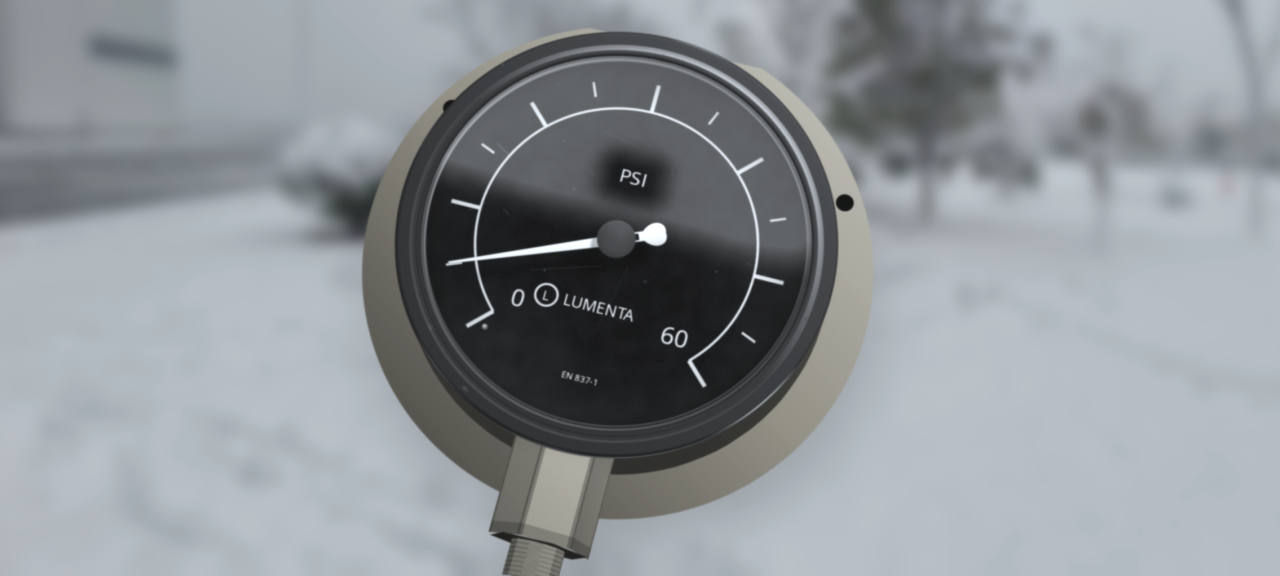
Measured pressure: 5 psi
